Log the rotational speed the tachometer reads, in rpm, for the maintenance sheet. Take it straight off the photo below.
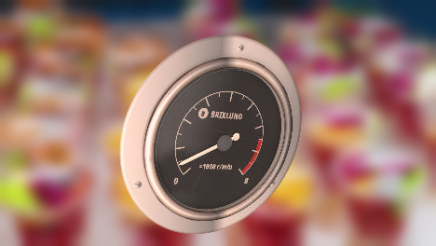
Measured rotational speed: 500 rpm
